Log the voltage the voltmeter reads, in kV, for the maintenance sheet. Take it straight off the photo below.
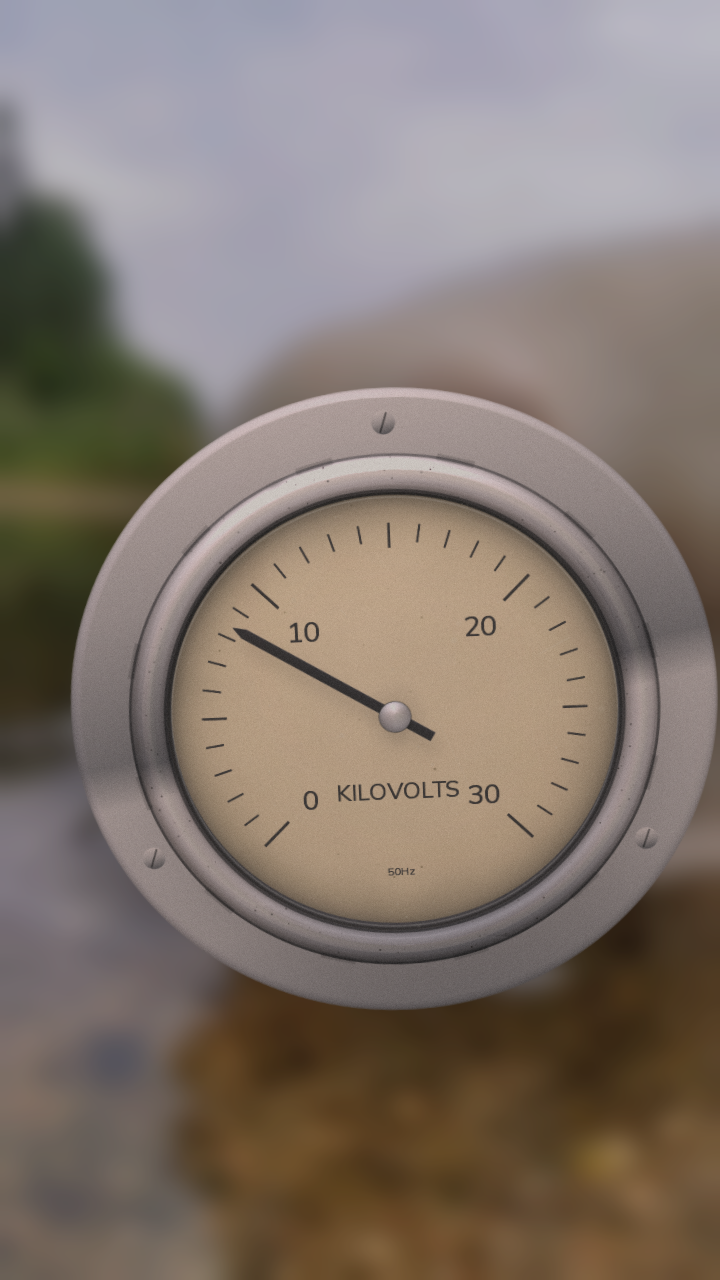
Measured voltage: 8.5 kV
